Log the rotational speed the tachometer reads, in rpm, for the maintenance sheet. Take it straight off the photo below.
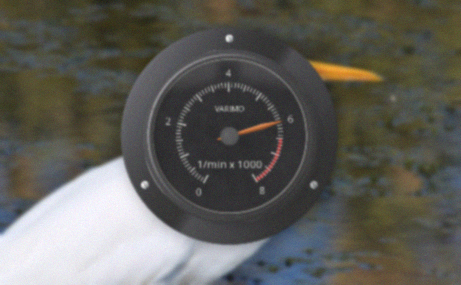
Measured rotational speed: 6000 rpm
